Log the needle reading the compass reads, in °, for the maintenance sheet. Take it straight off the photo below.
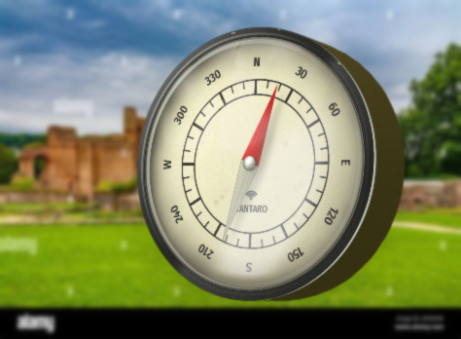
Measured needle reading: 20 °
